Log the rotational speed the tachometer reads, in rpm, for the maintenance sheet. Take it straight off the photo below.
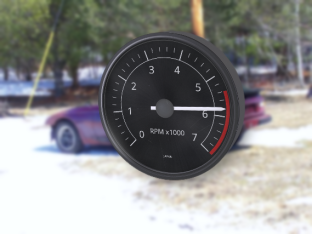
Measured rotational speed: 5800 rpm
